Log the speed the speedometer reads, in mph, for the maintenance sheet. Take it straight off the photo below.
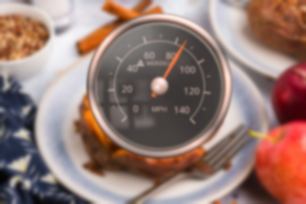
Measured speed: 85 mph
